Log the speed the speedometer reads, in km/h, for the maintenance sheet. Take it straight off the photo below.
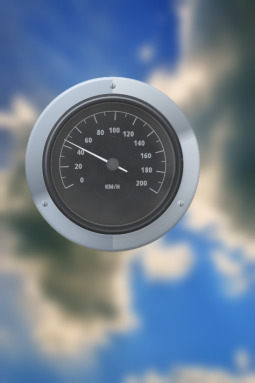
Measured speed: 45 km/h
